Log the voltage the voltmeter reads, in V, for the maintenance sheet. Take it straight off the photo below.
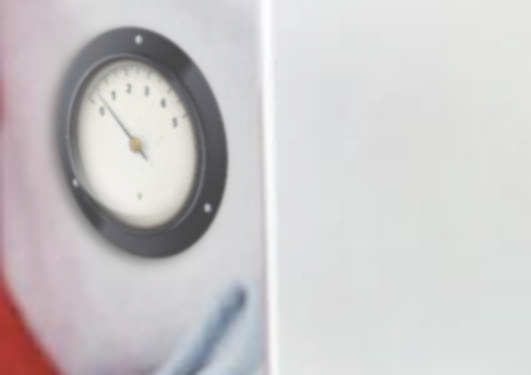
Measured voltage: 0.5 V
